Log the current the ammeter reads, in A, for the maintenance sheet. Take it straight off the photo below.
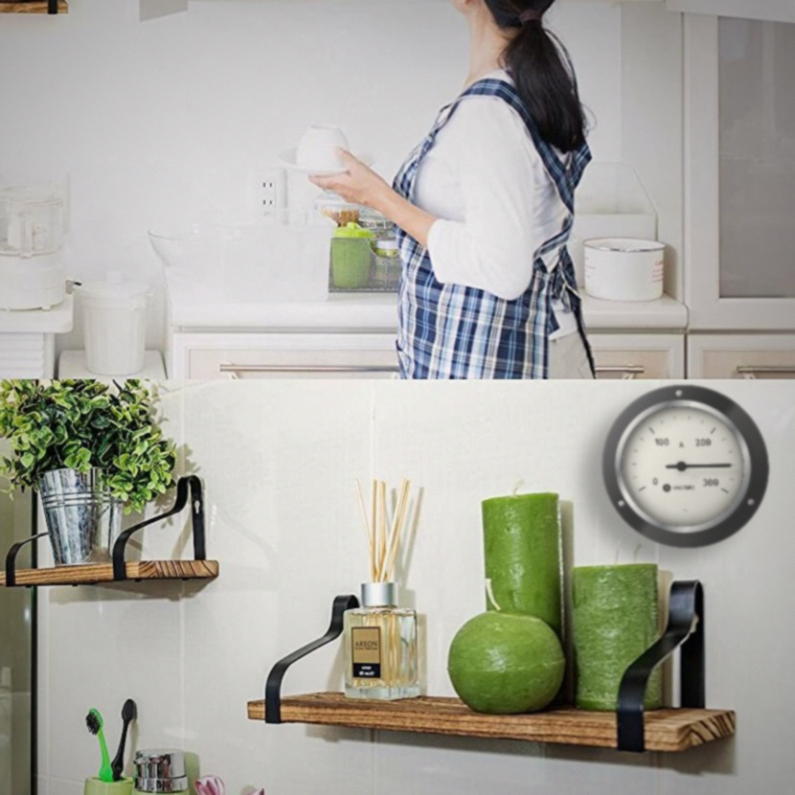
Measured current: 260 A
